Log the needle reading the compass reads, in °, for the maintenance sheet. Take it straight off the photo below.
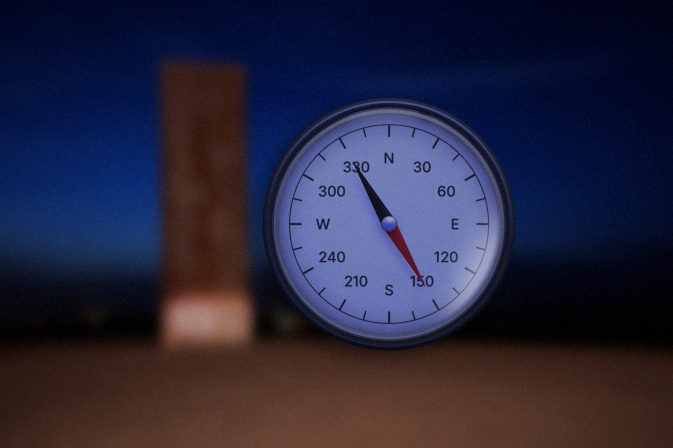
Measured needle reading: 150 °
